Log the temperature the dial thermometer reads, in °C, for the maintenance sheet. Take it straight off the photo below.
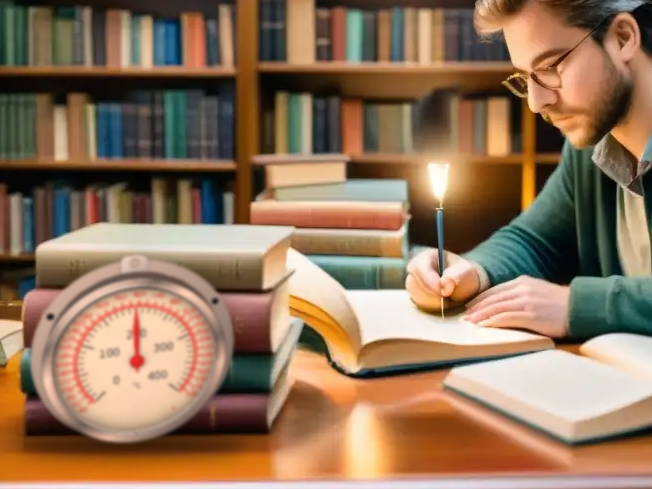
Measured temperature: 200 °C
